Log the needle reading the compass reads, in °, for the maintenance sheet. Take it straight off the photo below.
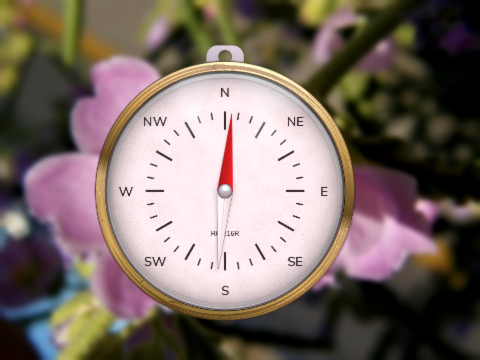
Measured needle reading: 5 °
